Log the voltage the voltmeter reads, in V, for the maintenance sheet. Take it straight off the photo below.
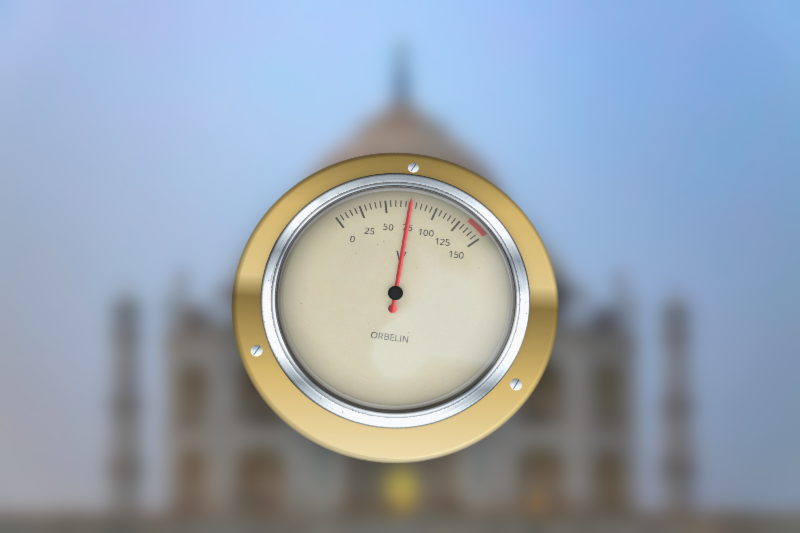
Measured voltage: 75 V
